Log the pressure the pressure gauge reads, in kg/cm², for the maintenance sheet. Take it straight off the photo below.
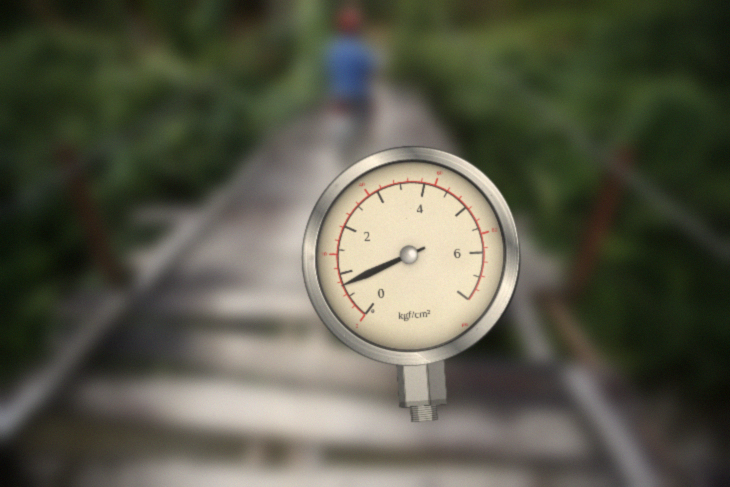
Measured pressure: 0.75 kg/cm²
